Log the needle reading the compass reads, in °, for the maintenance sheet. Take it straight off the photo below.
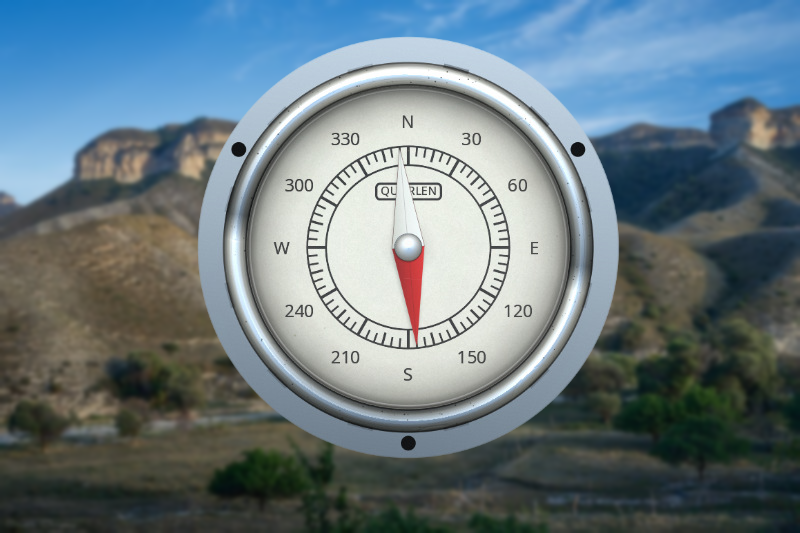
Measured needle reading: 175 °
